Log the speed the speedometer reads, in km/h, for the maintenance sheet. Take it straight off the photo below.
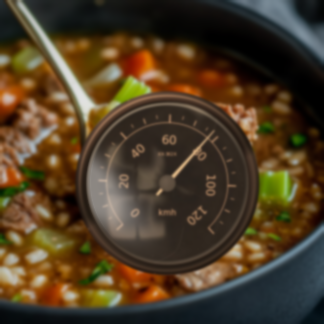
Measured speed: 77.5 km/h
